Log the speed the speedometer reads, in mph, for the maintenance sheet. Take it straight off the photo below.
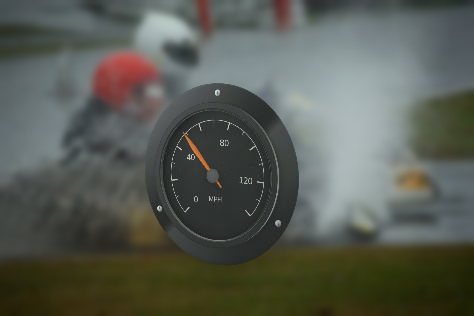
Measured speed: 50 mph
